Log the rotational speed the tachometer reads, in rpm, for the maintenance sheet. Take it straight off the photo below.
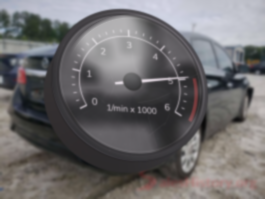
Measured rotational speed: 5000 rpm
